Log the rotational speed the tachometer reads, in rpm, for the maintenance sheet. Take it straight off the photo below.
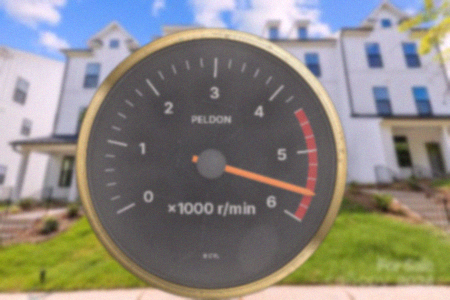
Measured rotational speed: 5600 rpm
